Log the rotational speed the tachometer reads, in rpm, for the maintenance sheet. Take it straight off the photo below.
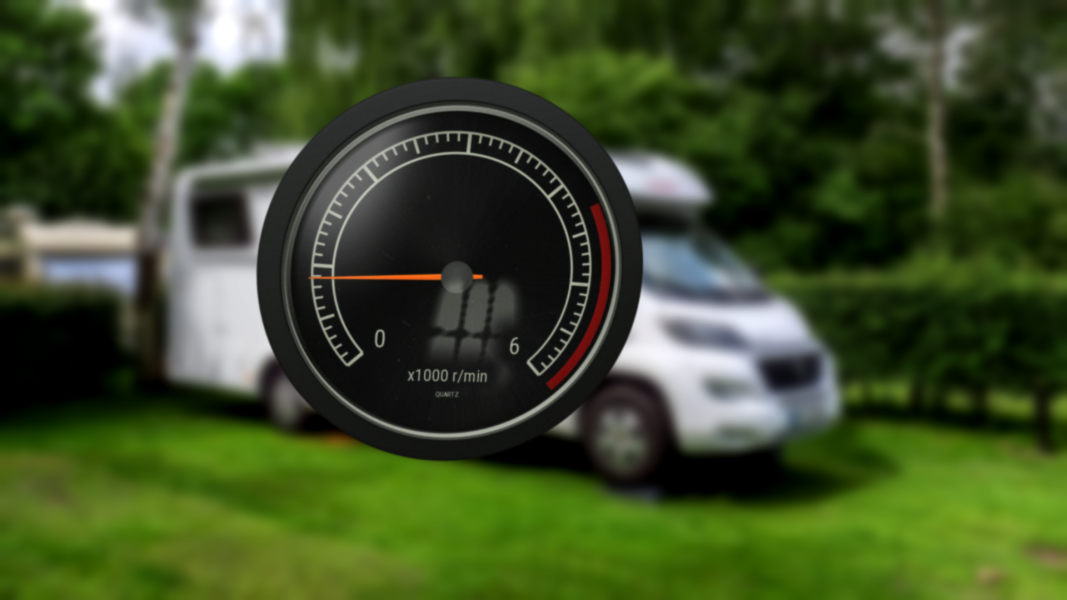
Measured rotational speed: 900 rpm
